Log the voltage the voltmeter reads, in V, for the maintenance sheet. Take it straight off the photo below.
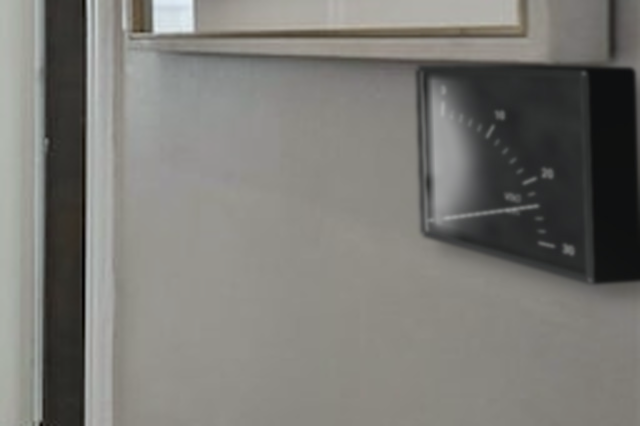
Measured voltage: 24 V
